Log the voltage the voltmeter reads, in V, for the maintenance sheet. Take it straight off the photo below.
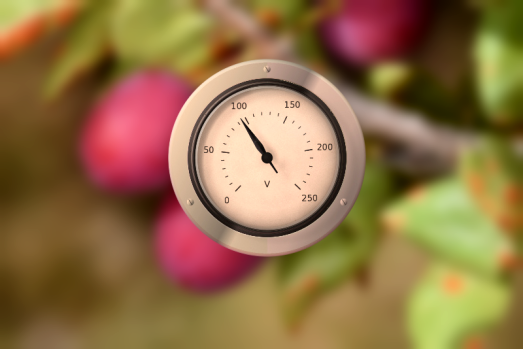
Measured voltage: 95 V
